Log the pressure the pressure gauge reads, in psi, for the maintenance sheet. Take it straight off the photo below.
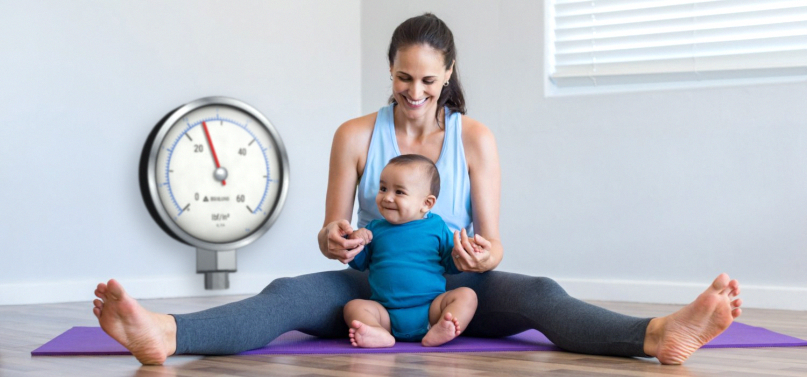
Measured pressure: 25 psi
